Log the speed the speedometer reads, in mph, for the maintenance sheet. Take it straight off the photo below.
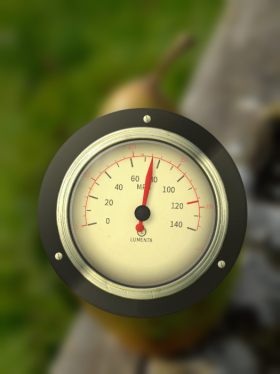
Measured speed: 75 mph
